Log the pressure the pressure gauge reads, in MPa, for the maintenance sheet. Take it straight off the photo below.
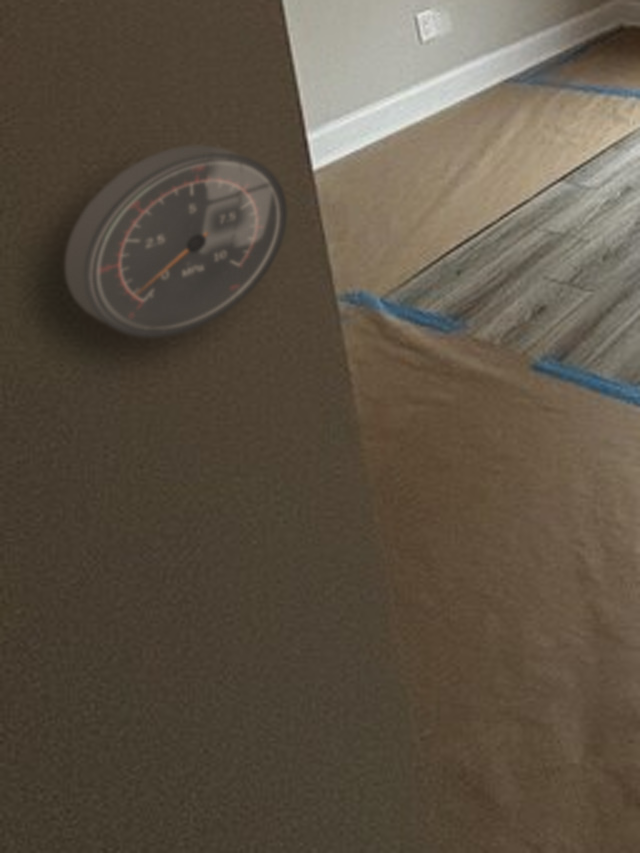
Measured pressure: 0.5 MPa
